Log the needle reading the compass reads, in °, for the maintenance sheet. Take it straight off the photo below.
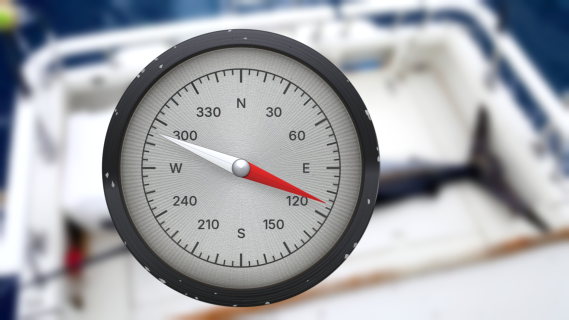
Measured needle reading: 112.5 °
